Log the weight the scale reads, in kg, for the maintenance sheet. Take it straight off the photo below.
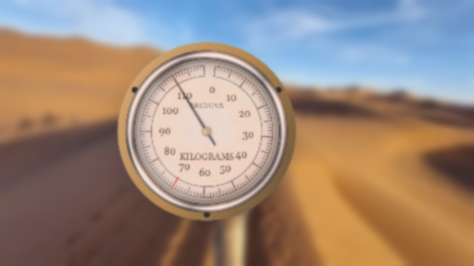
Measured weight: 110 kg
